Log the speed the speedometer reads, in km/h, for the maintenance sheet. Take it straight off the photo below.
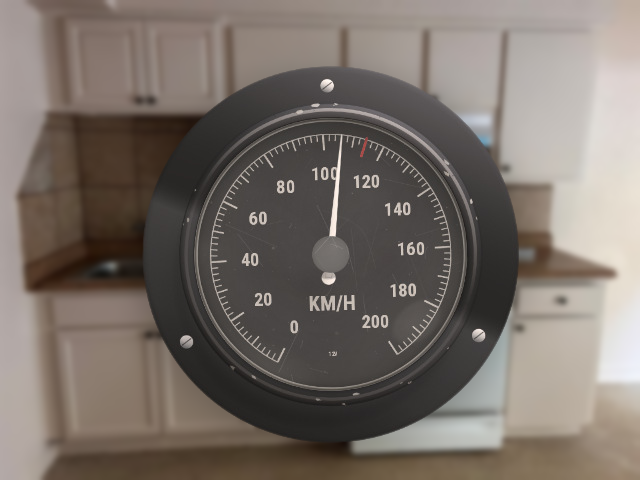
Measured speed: 106 km/h
